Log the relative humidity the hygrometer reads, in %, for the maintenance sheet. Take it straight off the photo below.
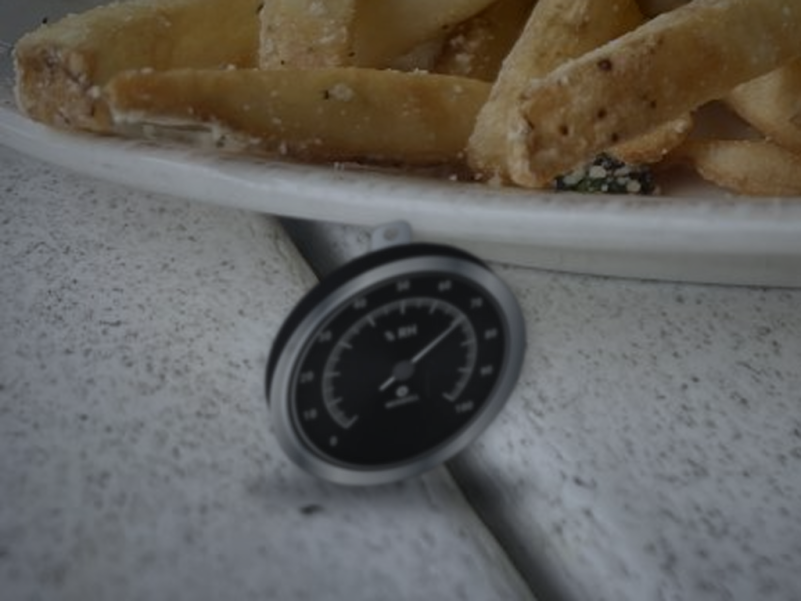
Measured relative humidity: 70 %
